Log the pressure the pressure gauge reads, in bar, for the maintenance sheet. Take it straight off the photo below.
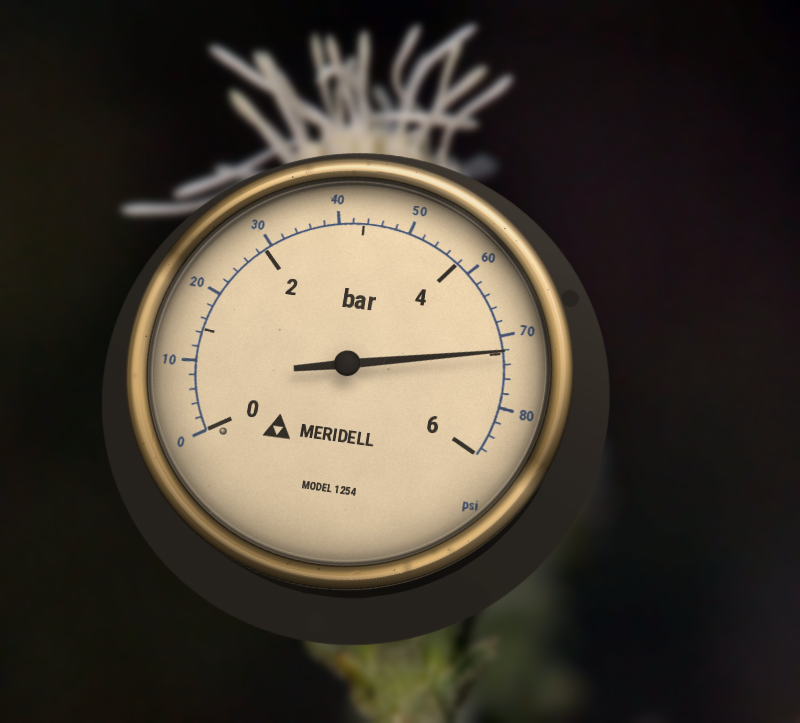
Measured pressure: 5 bar
